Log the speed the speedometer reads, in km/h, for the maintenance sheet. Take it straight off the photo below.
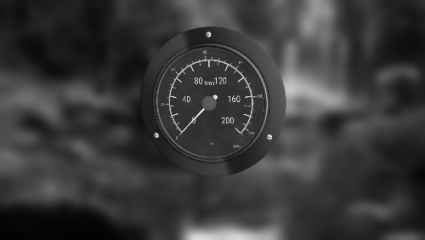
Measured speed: 0 km/h
